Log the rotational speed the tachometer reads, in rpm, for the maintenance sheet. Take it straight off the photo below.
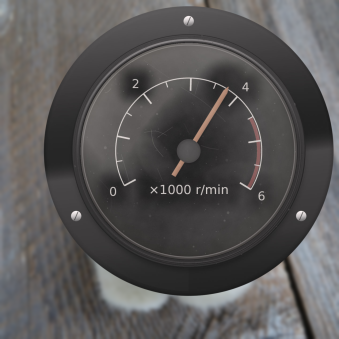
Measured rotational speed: 3750 rpm
